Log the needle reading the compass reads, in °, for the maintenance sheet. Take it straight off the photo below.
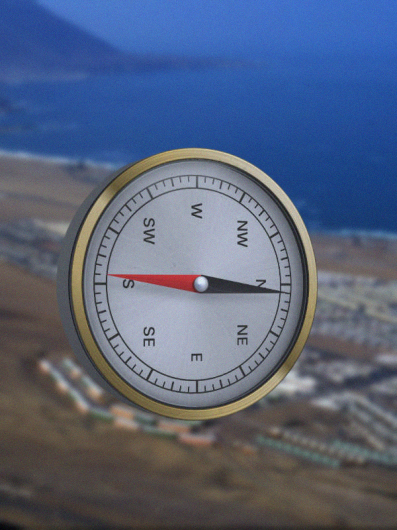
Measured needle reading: 185 °
